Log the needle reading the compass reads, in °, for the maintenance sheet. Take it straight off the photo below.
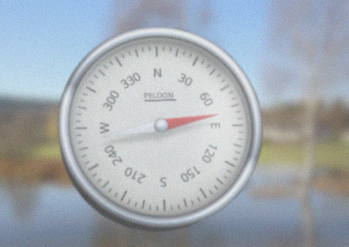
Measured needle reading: 80 °
